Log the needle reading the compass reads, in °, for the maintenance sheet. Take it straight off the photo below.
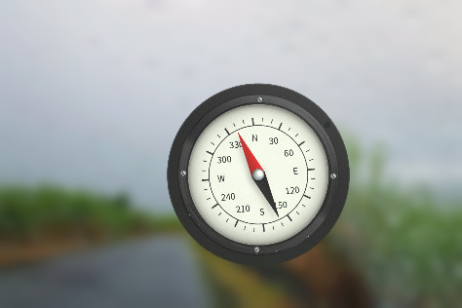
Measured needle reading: 340 °
